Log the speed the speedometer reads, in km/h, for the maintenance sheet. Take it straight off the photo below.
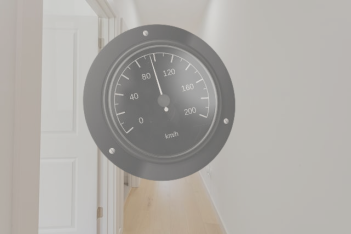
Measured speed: 95 km/h
